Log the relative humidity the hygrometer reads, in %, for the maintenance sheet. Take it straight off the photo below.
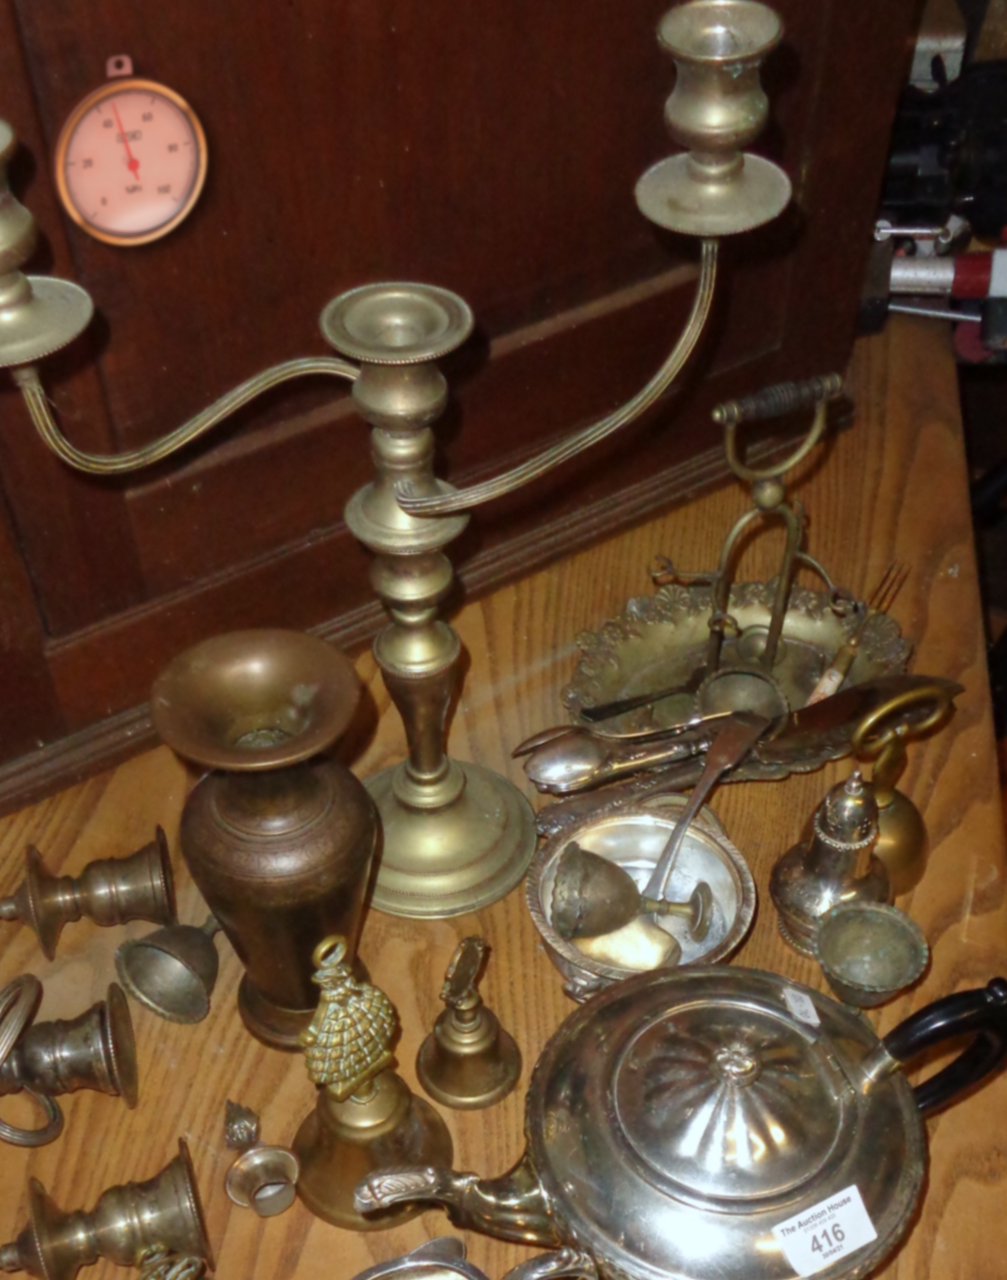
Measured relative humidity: 45 %
